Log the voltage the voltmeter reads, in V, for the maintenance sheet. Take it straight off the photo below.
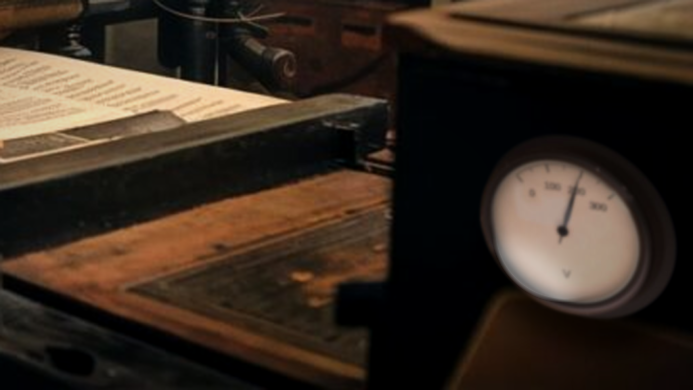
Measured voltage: 200 V
